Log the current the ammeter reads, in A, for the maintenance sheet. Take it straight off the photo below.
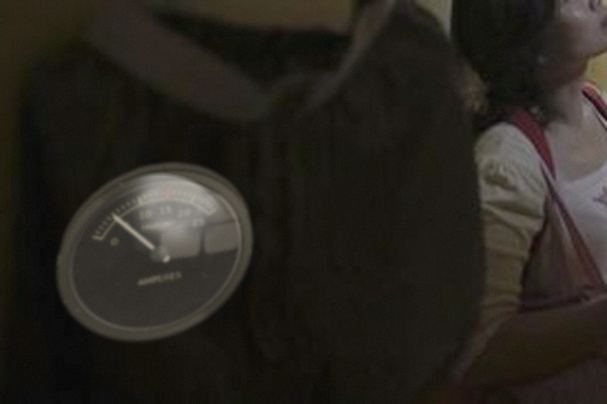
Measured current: 5 A
